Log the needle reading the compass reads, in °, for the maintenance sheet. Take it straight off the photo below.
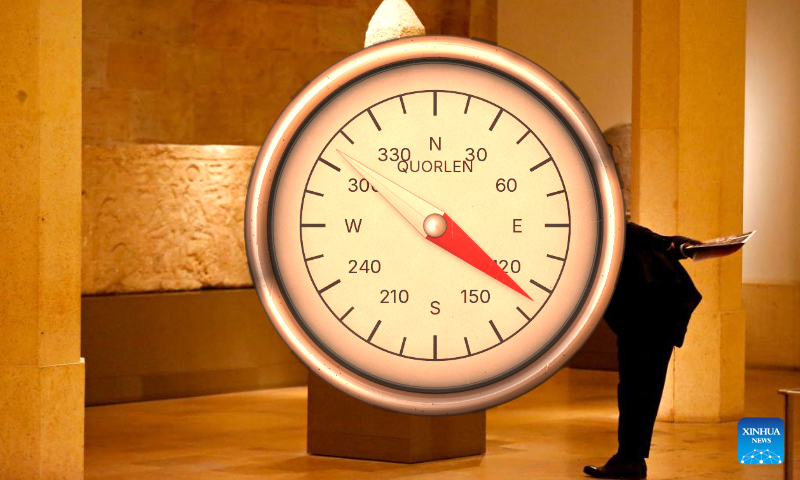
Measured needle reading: 127.5 °
